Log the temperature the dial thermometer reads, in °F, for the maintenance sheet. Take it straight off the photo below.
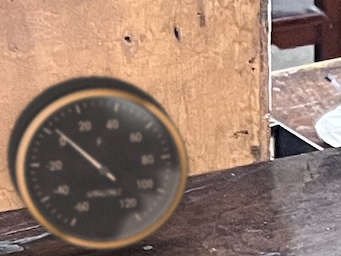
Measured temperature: 4 °F
